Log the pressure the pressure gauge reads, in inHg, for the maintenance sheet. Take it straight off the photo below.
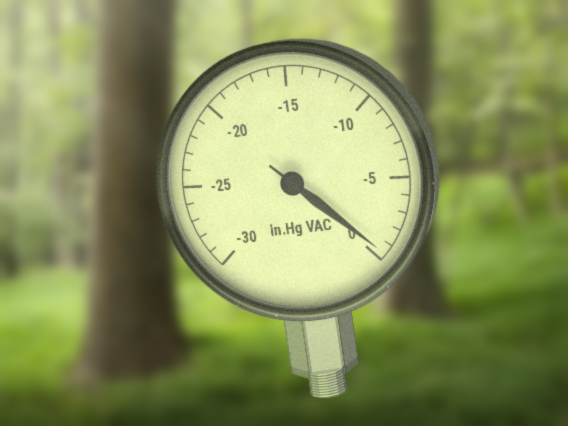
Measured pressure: -0.5 inHg
